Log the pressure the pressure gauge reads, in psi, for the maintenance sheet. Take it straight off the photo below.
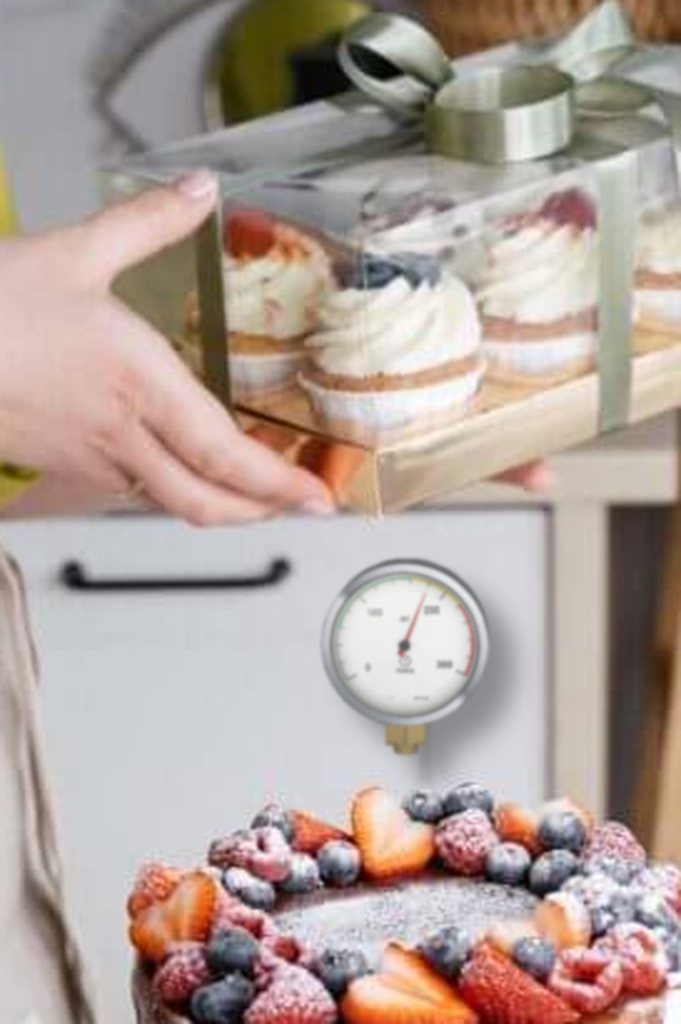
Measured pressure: 180 psi
